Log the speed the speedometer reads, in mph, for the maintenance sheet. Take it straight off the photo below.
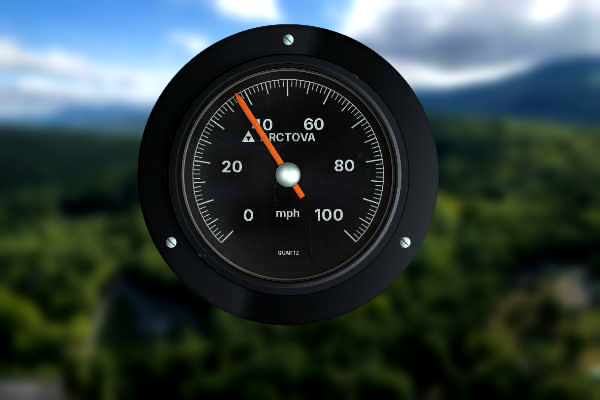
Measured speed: 38 mph
